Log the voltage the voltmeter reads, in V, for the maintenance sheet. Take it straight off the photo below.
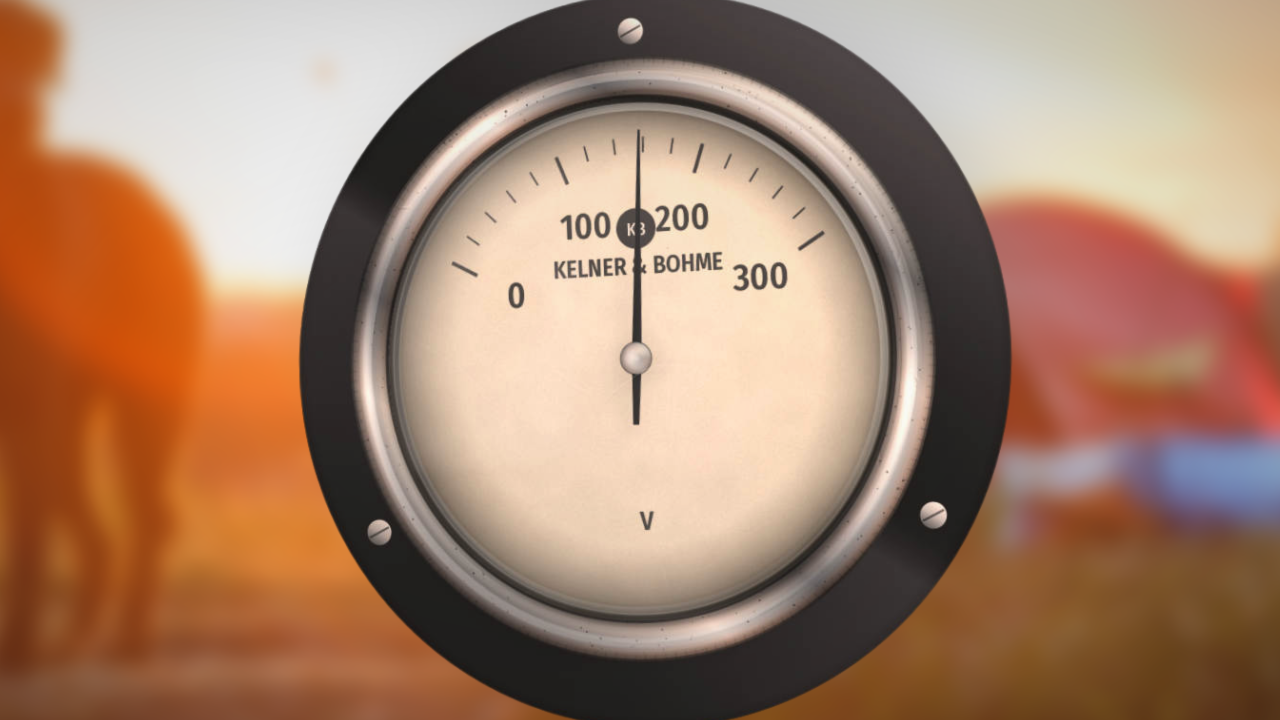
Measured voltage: 160 V
